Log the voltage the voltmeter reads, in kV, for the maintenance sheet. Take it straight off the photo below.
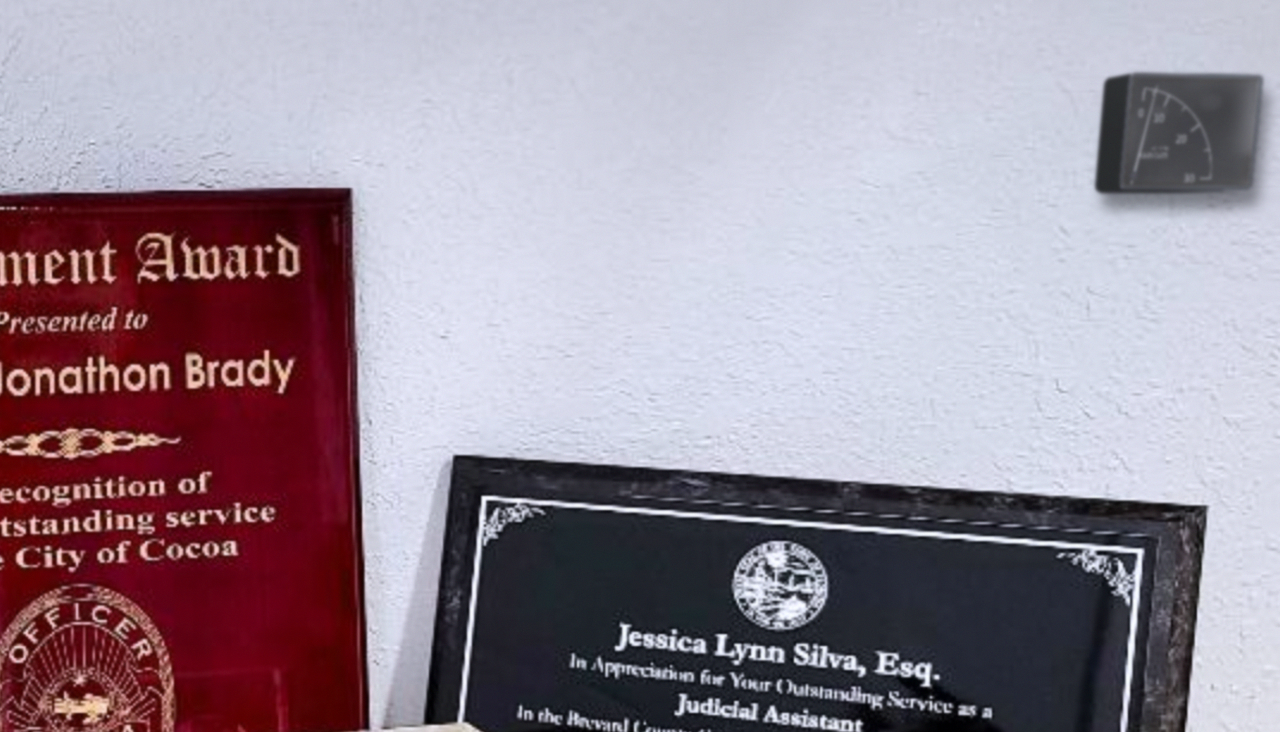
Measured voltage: 5 kV
